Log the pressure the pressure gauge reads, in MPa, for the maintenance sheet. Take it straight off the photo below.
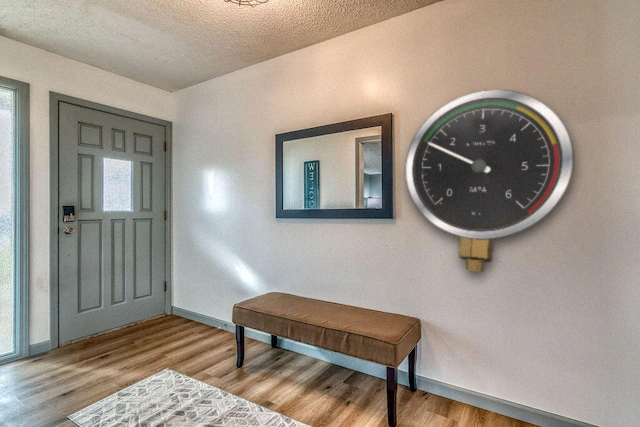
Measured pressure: 1.6 MPa
